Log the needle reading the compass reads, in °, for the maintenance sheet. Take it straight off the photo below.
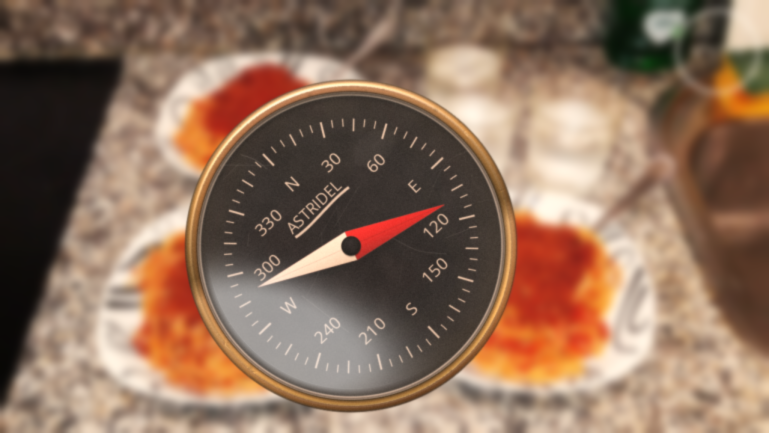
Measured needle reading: 110 °
